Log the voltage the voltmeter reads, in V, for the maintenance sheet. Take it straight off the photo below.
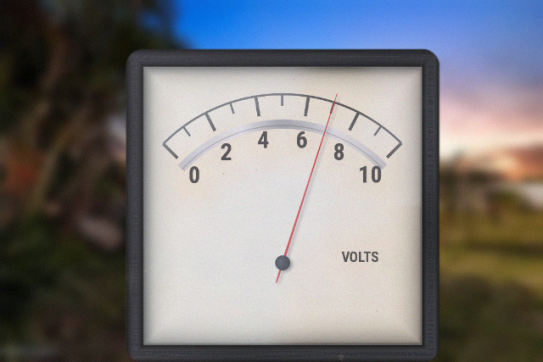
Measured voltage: 7 V
